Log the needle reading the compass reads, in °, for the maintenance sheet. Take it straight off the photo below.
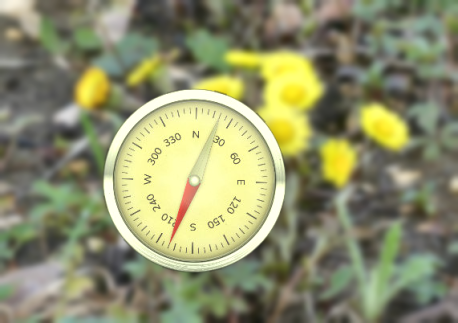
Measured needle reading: 200 °
